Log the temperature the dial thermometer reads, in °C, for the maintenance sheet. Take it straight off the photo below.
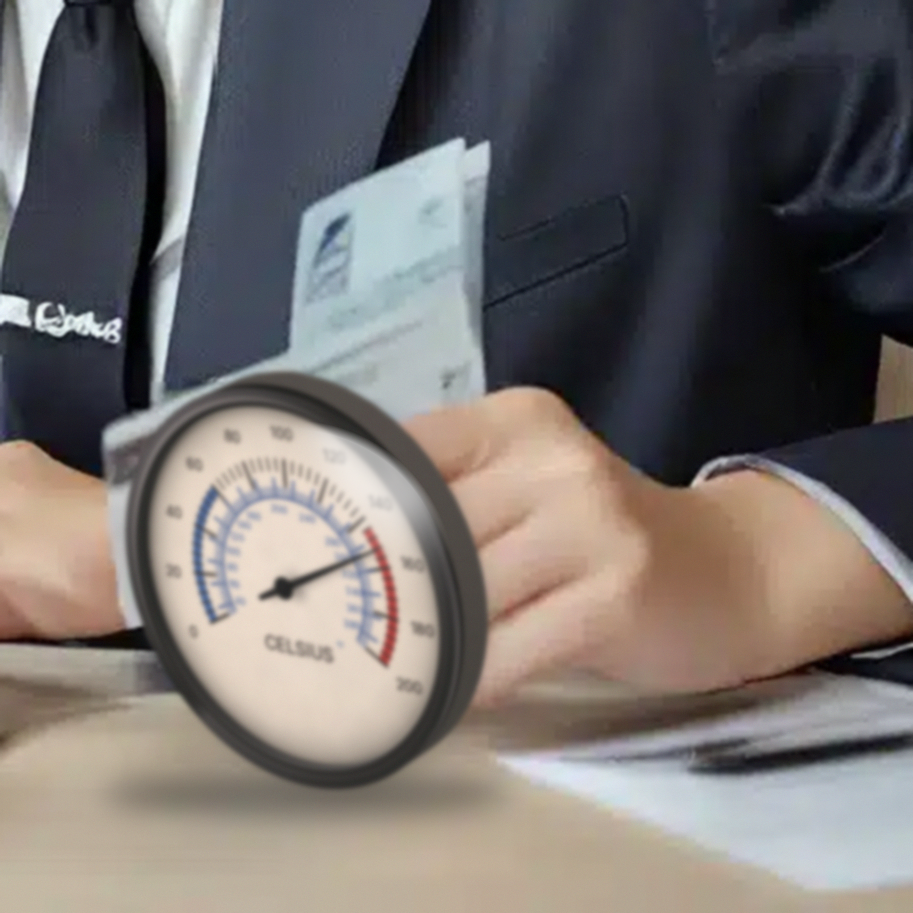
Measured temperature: 152 °C
